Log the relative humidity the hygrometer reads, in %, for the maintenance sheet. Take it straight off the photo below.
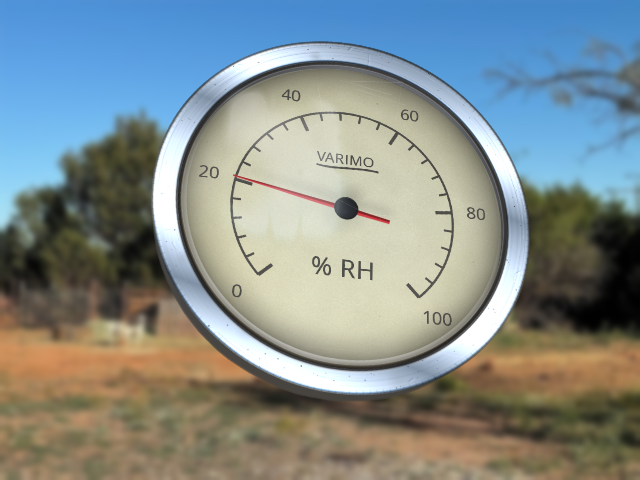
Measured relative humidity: 20 %
